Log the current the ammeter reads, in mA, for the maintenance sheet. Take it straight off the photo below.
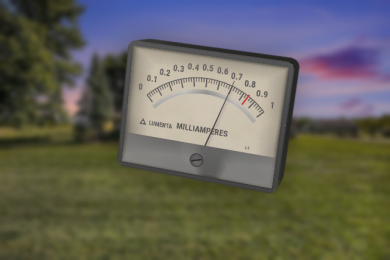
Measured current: 0.7 mA
